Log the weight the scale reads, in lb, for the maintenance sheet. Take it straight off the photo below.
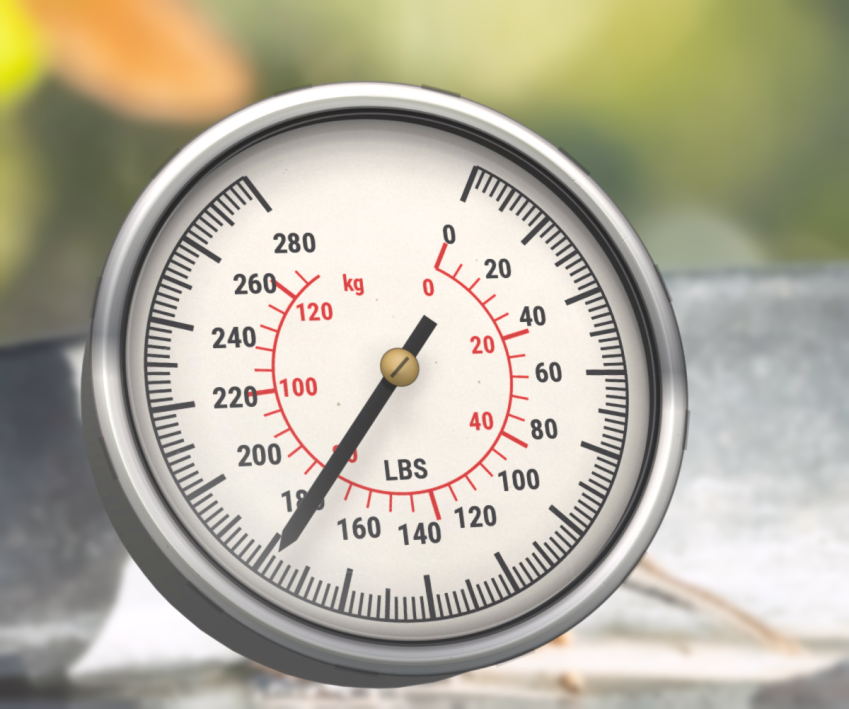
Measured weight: 178 lb
